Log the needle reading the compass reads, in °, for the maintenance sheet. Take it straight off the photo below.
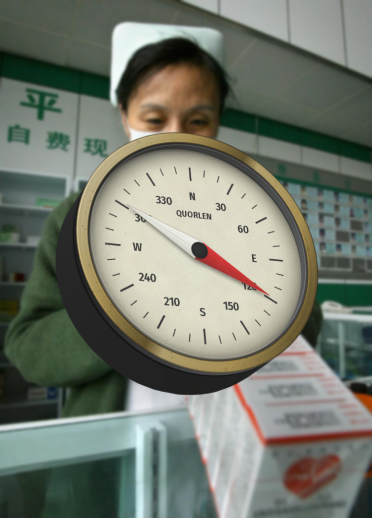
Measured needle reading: 120 °
